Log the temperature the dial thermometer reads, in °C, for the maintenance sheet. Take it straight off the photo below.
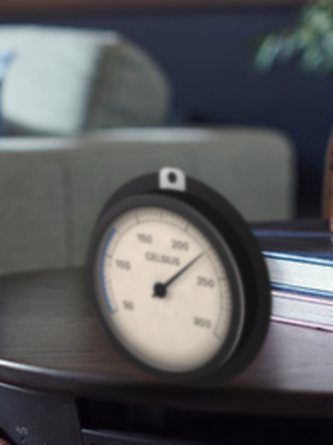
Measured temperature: 225 °C
